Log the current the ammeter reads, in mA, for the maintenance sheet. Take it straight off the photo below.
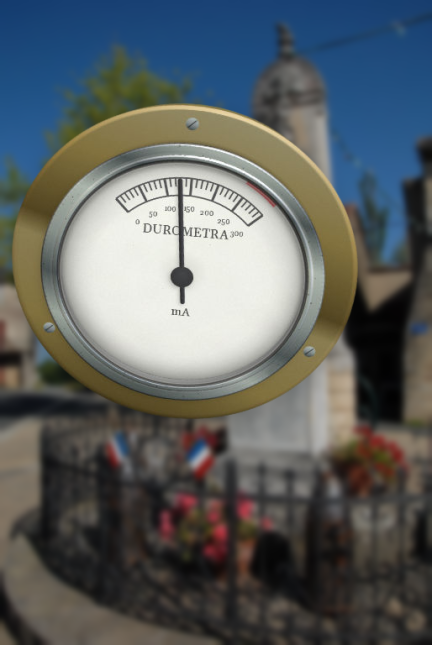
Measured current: 130 mA
